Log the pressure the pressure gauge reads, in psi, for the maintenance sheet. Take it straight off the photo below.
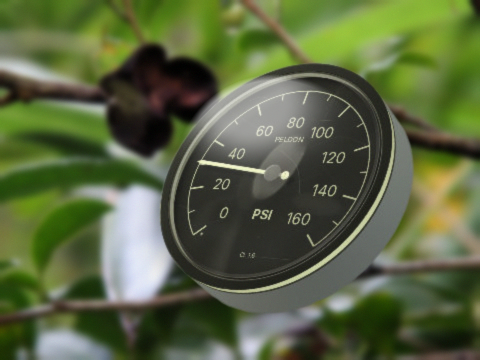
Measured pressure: 30 psi
